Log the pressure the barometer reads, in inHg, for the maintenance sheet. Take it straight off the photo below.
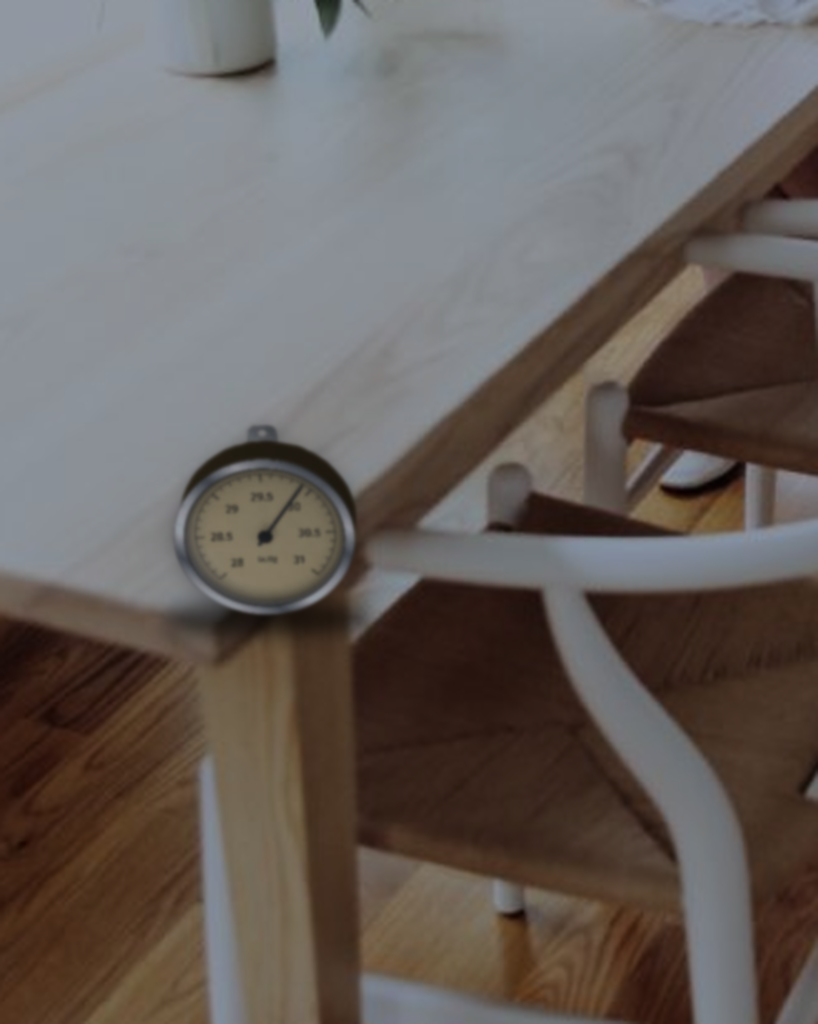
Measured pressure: 29.9 inHg
